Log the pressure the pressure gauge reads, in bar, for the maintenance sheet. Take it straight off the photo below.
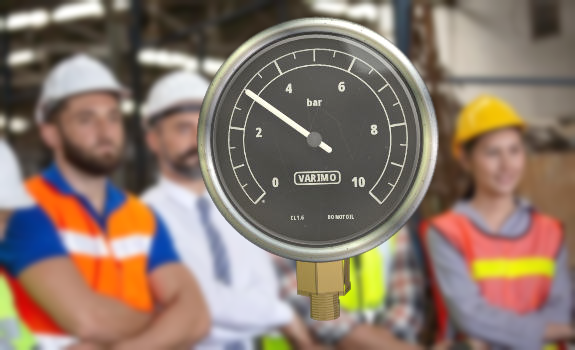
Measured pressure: 3 bar
